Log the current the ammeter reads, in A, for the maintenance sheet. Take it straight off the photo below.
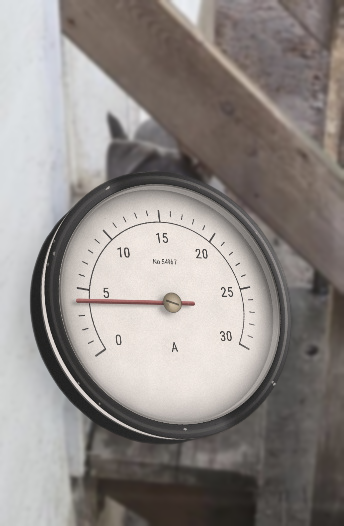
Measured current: 4 A
